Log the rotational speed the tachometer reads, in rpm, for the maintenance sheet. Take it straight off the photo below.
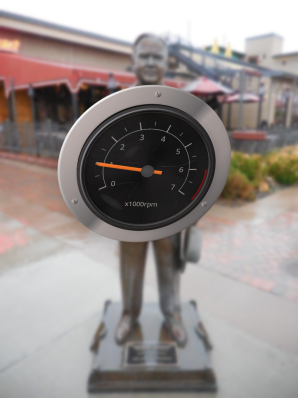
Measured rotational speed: 1000 rpm
